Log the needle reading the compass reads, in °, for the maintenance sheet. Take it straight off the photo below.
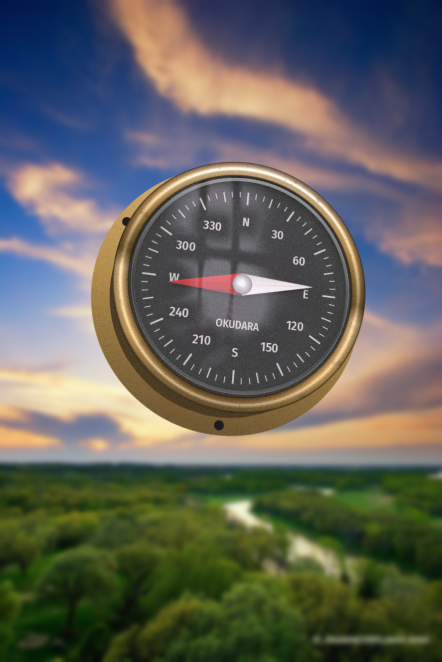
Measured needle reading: 265 °
